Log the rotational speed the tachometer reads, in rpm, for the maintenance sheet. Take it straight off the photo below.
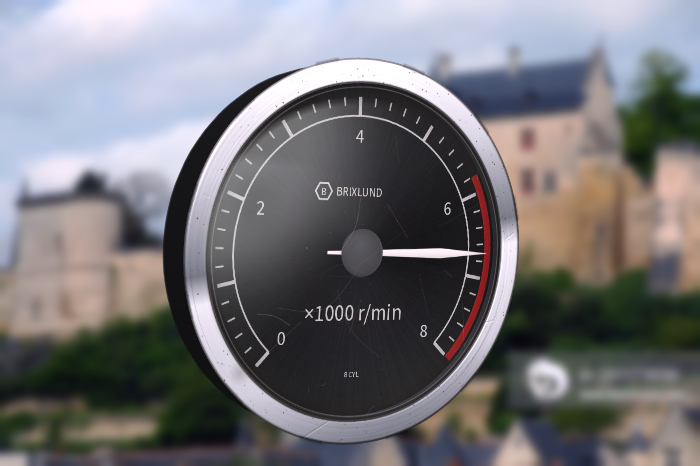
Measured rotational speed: 6700 rpm
